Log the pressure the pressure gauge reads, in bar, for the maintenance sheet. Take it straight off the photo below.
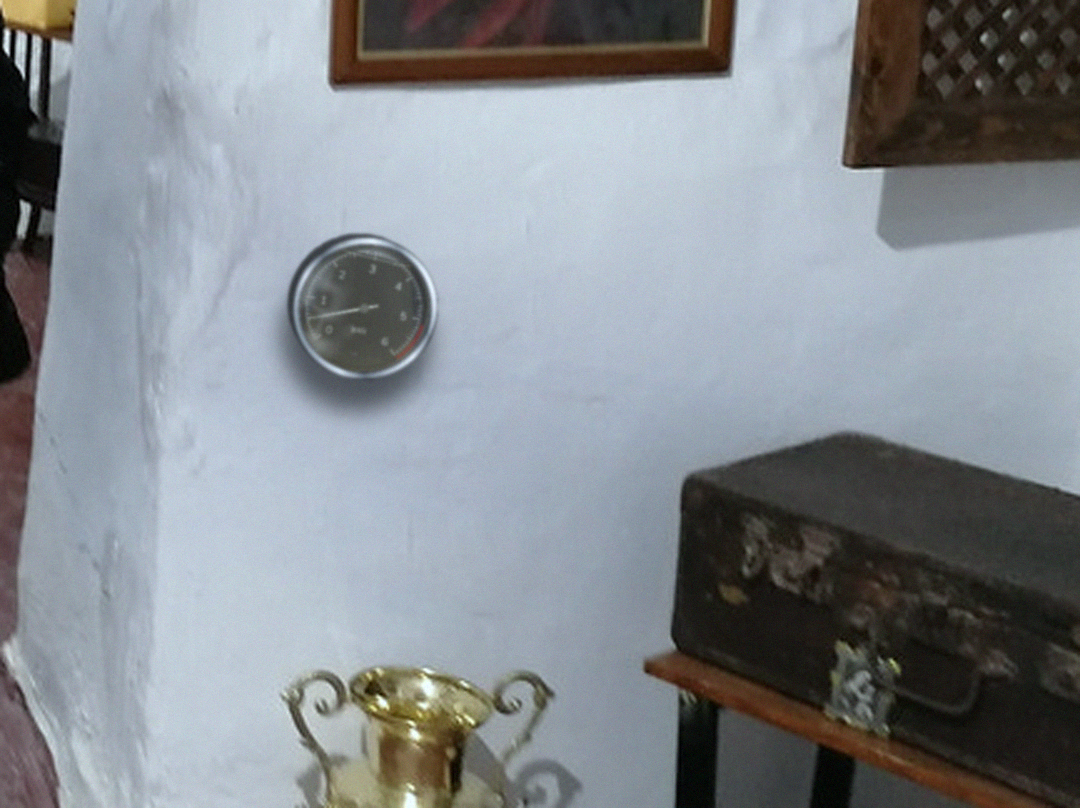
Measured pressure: 0.5 bar
